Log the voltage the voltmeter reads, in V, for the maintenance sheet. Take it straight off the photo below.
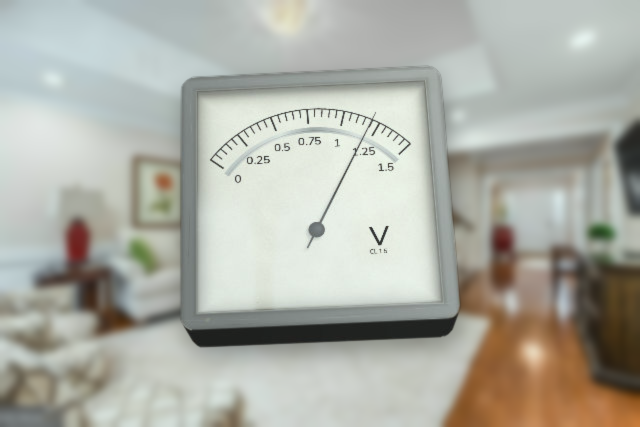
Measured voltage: 1.2 V
